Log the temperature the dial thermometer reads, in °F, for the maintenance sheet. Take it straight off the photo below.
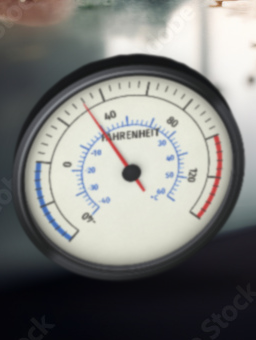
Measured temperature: 32 °F
